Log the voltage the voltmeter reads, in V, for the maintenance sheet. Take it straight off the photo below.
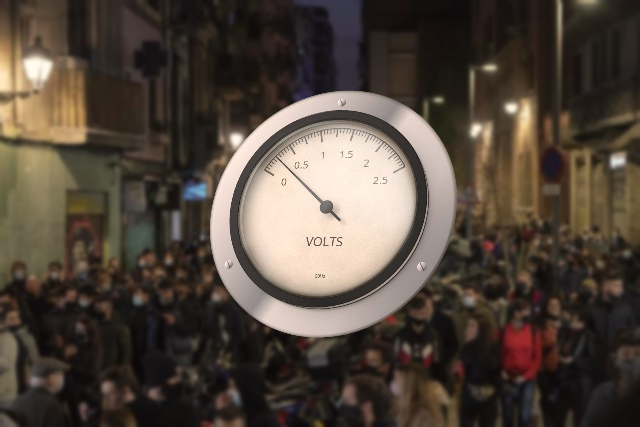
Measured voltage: 0.25 V
